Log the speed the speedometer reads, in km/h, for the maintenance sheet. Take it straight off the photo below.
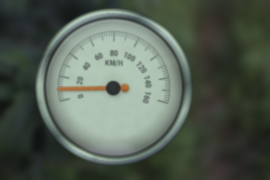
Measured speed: 10 km/h
